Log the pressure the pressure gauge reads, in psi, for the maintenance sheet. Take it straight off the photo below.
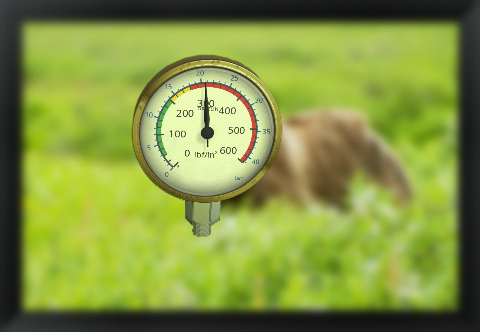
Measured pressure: 300 psi
